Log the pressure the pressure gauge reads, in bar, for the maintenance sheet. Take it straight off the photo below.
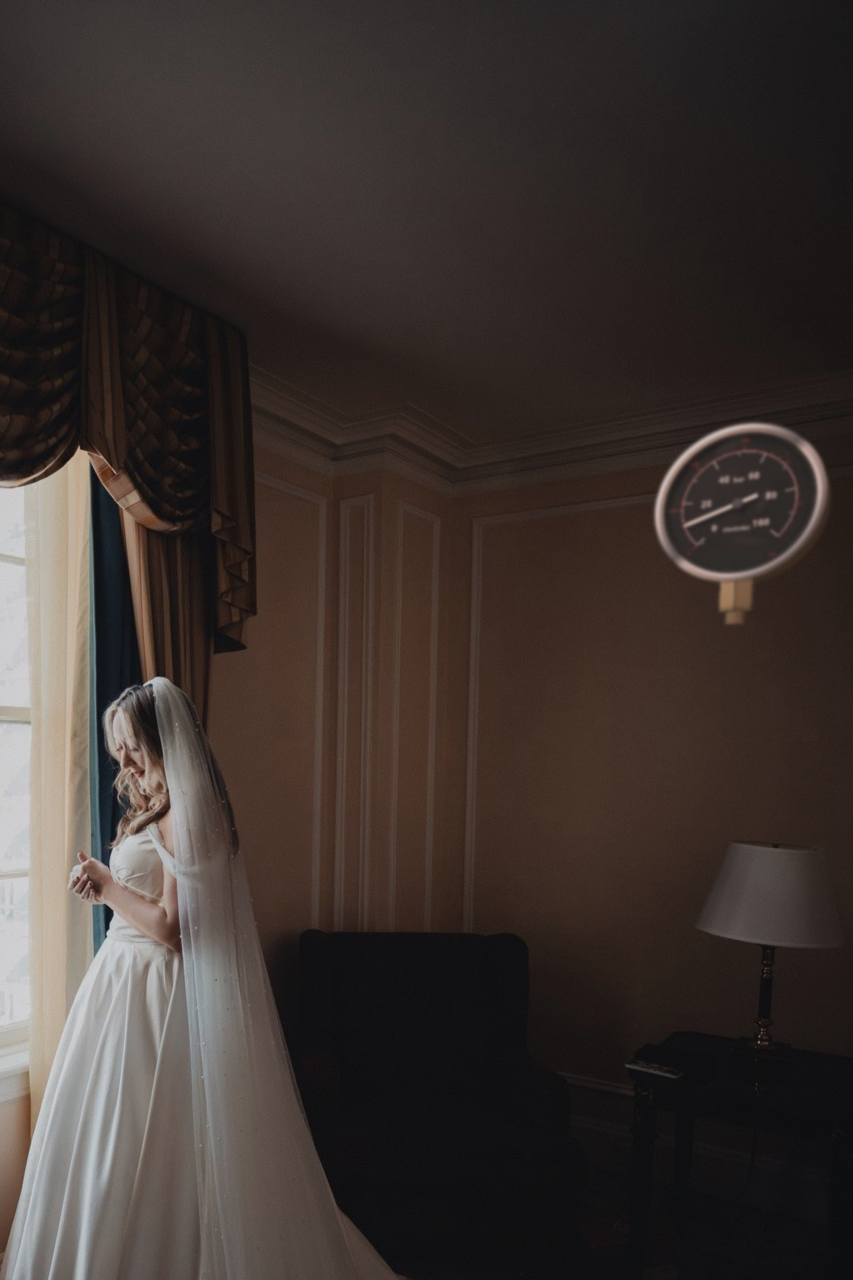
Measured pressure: 10 bar
